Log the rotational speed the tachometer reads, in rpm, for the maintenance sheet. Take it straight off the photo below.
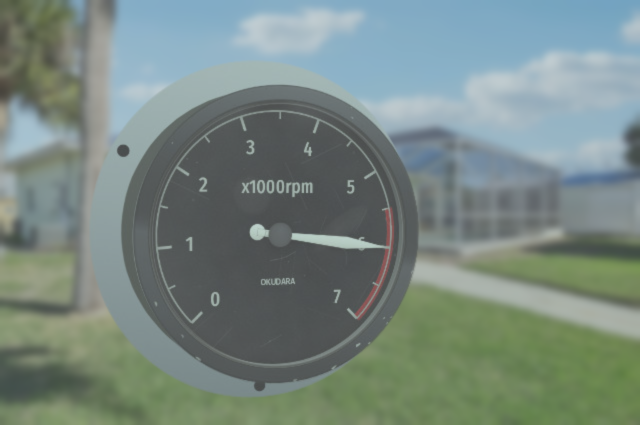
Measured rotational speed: 6000 rpm
